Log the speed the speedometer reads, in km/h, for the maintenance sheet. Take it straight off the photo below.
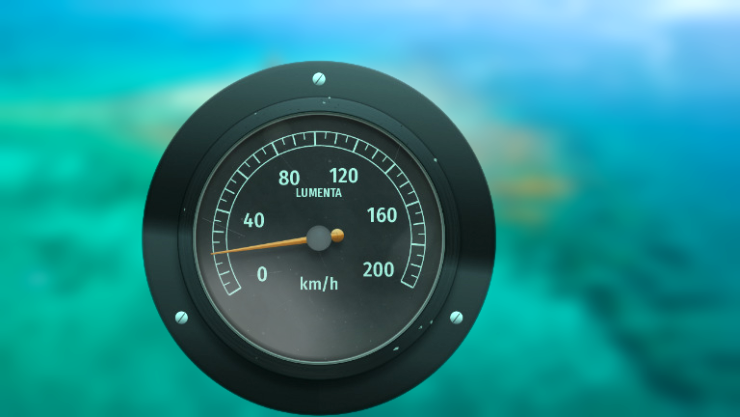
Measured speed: 20 km/h
